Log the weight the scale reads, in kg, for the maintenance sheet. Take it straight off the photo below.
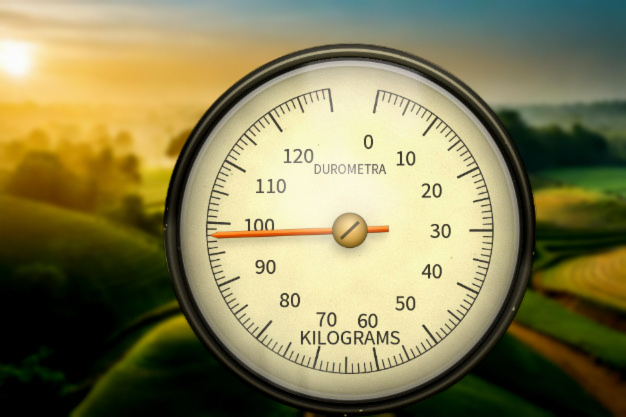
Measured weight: 98 kg
